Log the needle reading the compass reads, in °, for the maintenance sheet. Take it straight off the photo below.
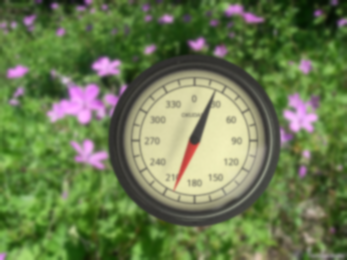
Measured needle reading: 202.5 °
